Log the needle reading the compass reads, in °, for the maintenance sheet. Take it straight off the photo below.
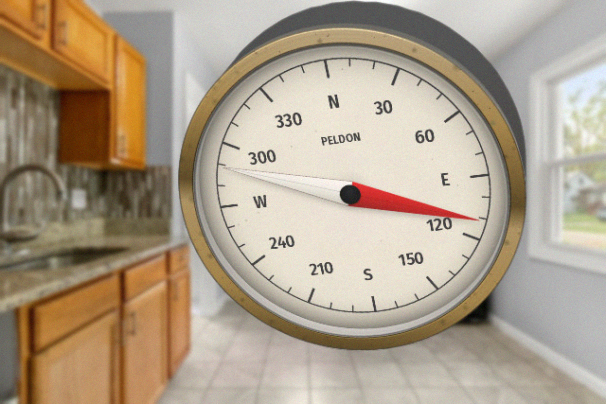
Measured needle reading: 110 °
